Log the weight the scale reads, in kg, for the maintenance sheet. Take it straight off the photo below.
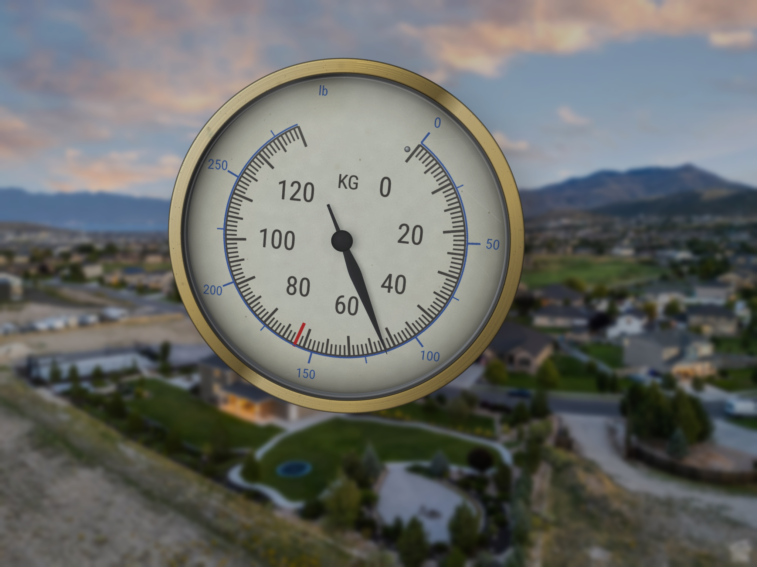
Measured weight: 52 kg
